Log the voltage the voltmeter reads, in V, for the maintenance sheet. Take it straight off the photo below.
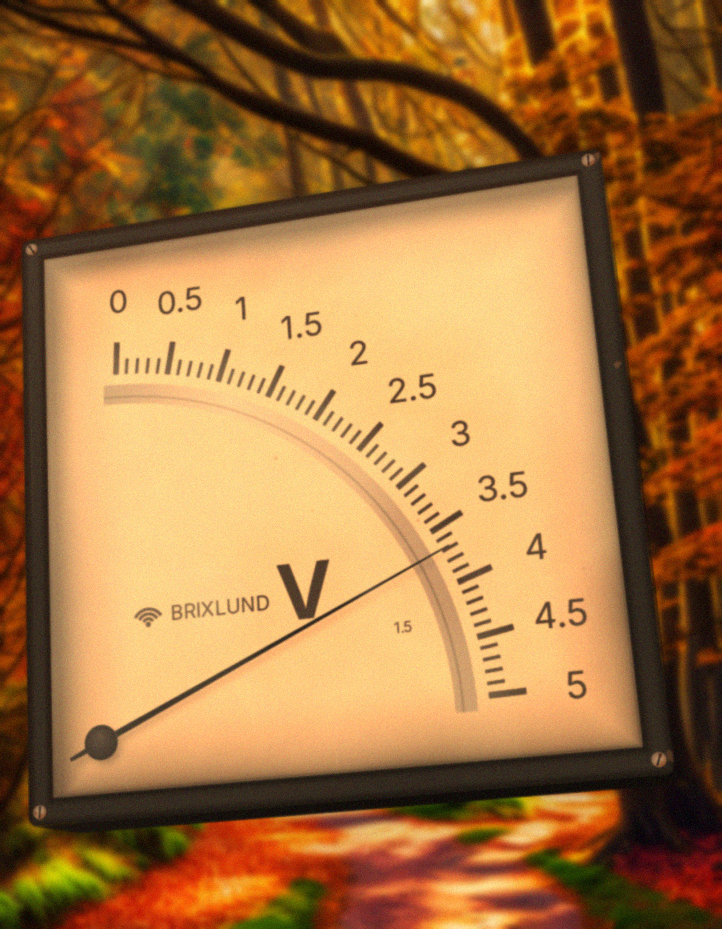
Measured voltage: 3.7 V
